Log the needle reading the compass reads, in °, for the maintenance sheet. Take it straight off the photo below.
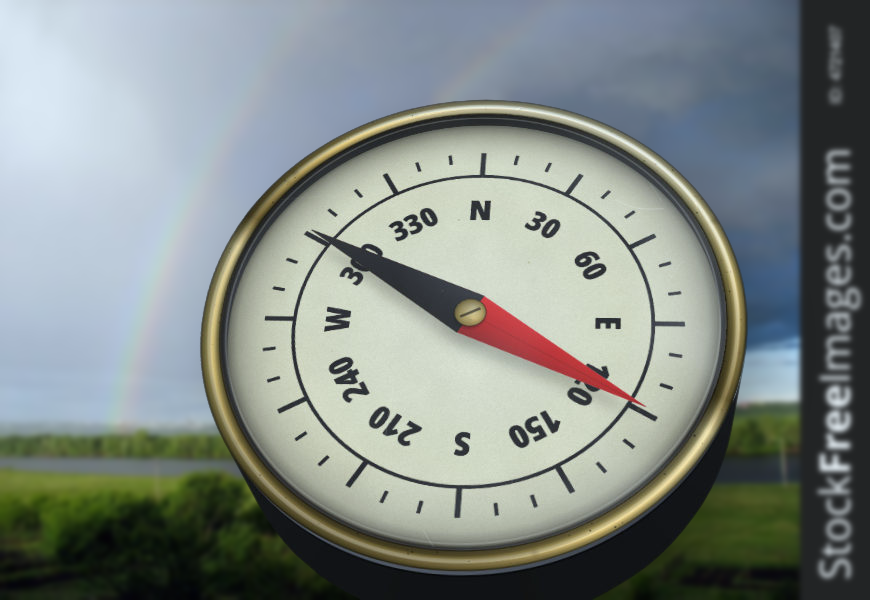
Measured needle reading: 120 °
